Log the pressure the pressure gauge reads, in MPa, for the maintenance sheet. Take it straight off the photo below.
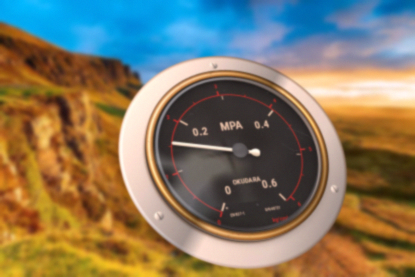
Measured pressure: 0.15 MPa
